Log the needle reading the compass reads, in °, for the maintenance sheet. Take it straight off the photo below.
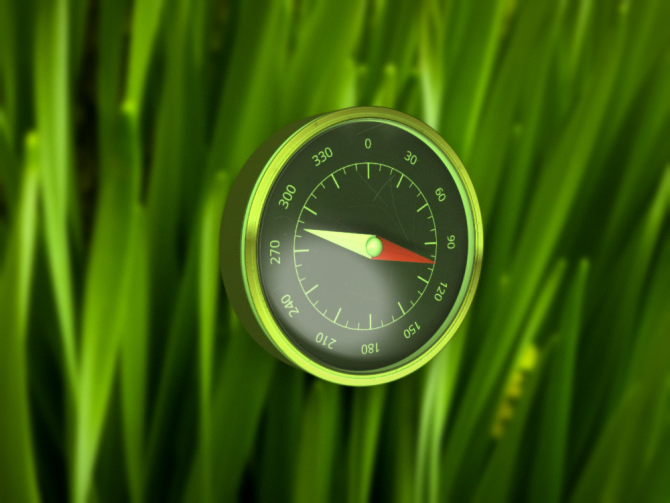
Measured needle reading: 105 °
